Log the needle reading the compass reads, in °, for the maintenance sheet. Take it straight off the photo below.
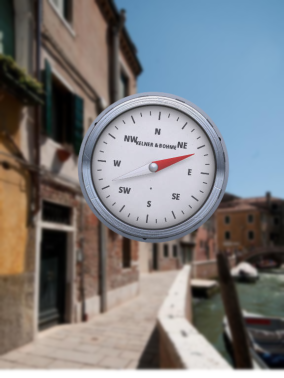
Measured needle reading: 65 °
